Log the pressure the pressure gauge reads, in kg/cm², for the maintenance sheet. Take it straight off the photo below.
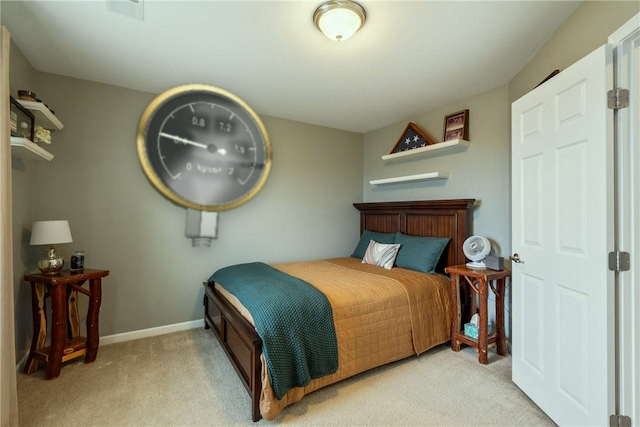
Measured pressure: 0.4 kg/cm²
